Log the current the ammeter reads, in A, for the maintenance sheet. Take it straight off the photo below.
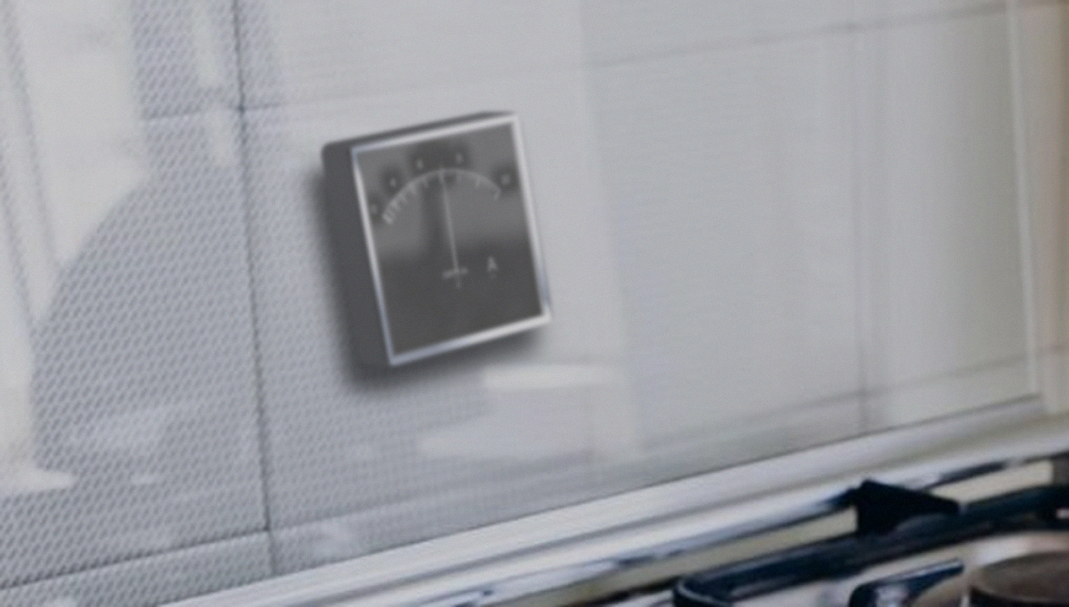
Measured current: 7 A
